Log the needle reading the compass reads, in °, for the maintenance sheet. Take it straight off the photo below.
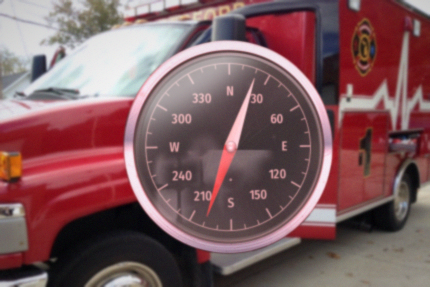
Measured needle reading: 200 °
